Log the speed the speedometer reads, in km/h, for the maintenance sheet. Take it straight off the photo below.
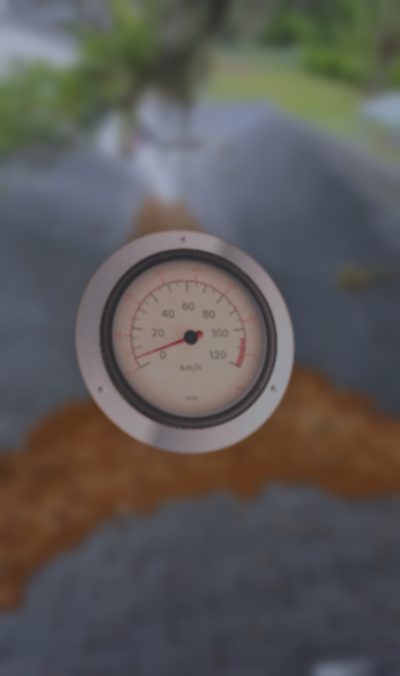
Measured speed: 5 km/h
